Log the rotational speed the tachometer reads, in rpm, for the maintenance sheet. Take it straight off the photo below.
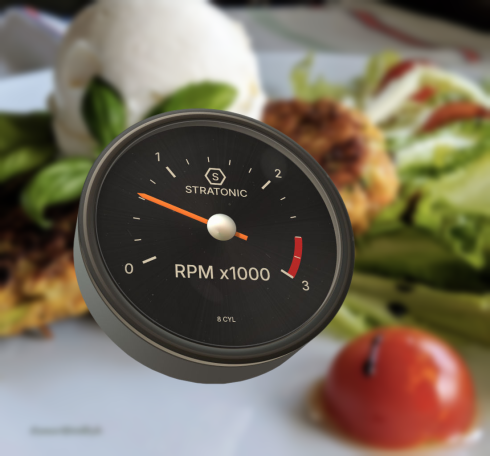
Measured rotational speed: 600 rpm
